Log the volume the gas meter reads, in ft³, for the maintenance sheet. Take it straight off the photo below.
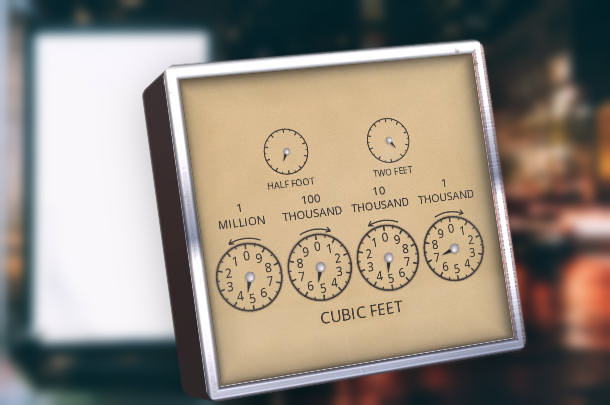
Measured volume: 454700 ft³
